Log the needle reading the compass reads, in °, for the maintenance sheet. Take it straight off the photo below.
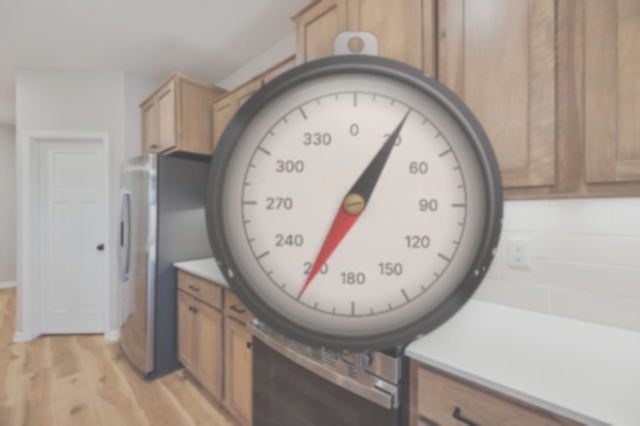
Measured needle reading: 210 °
